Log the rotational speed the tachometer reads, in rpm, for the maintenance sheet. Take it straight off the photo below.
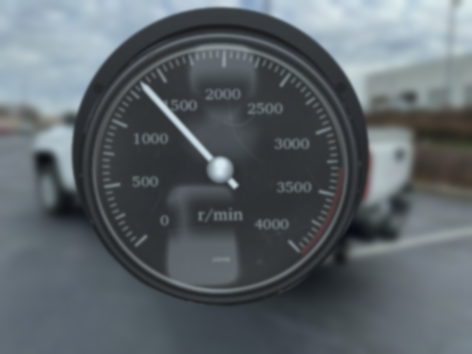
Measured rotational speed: 1350 rpm
